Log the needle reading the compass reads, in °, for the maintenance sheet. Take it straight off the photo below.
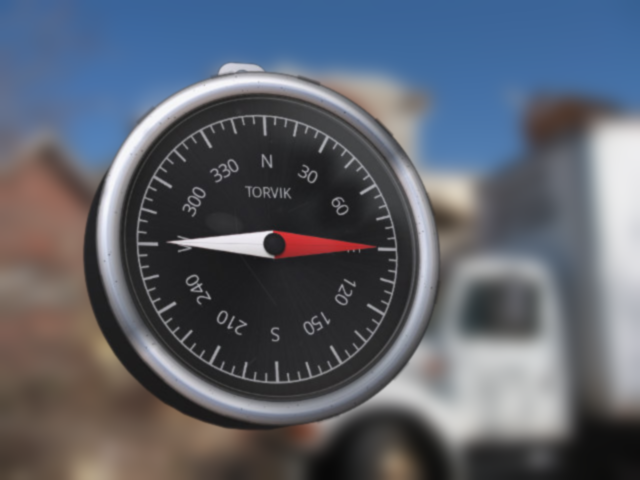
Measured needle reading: 90 °
